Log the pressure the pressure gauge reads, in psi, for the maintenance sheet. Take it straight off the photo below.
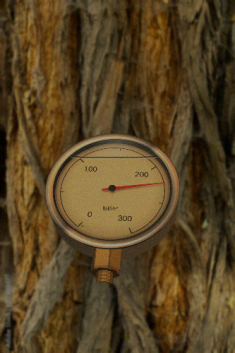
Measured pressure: 225 psi
